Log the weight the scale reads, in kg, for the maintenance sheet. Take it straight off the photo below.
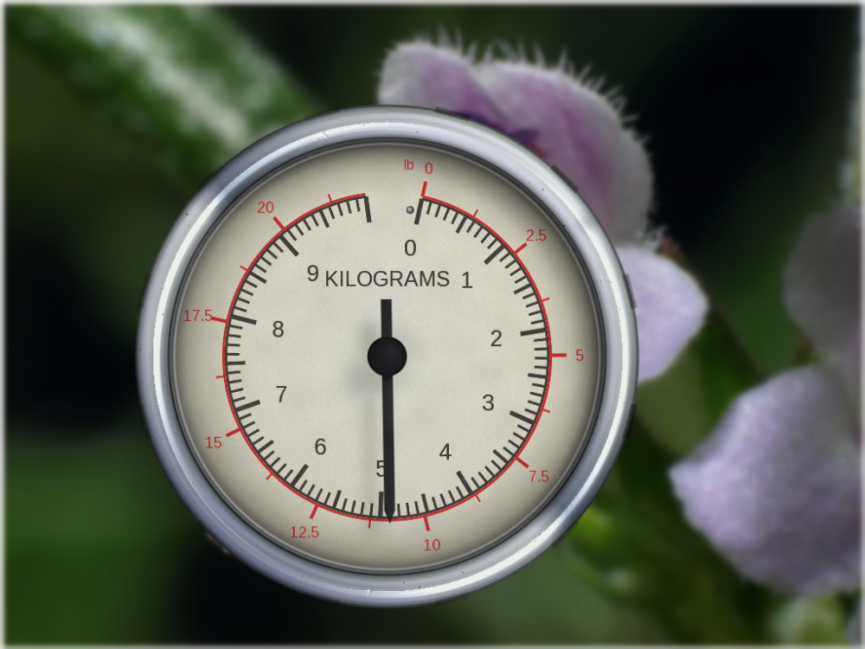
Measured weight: 4.9 kg
